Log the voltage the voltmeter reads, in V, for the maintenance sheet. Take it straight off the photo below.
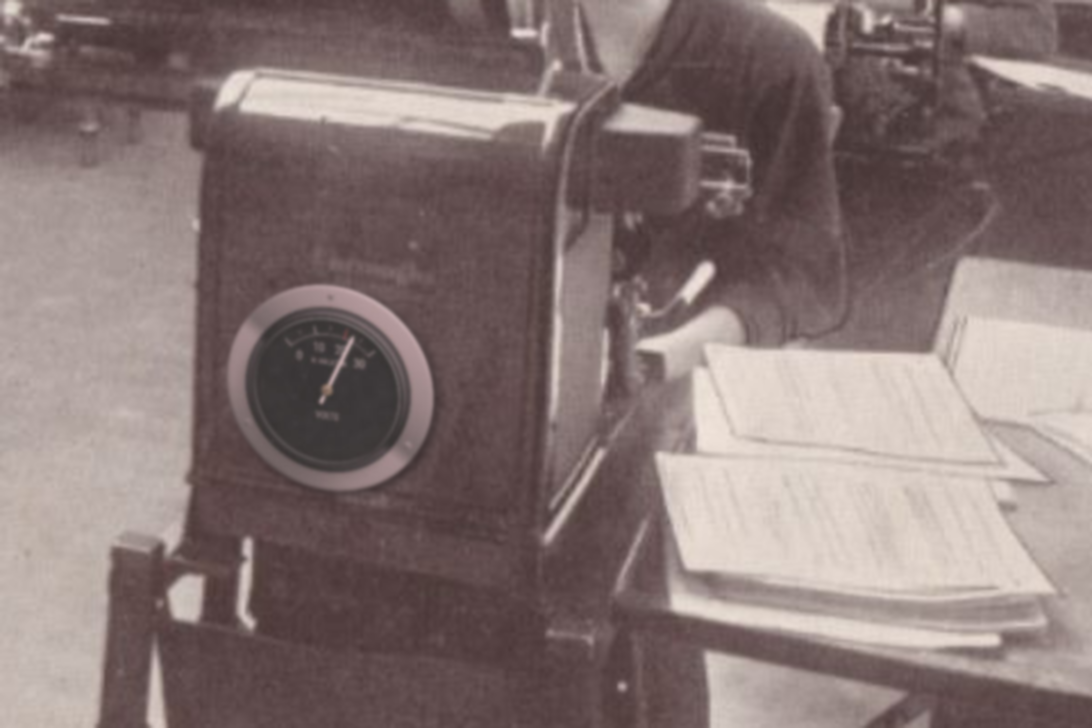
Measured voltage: 22.5 V
